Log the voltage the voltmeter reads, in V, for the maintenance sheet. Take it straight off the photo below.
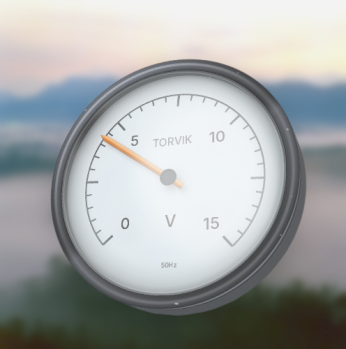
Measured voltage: 4.25 V
